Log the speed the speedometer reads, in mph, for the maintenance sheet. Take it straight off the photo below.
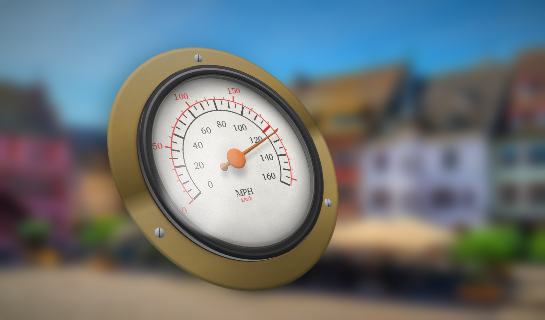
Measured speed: 125 mph
